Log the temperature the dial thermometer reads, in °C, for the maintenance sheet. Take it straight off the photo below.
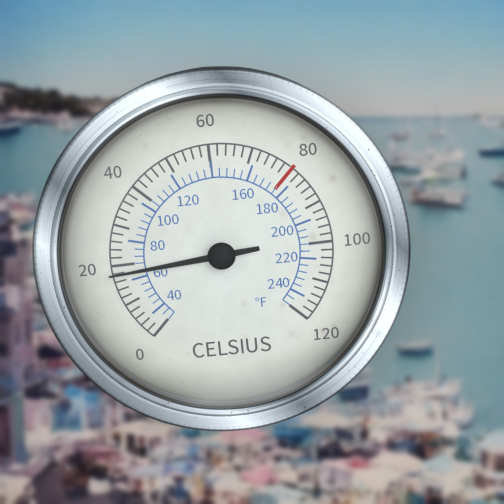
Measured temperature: 18 °C
